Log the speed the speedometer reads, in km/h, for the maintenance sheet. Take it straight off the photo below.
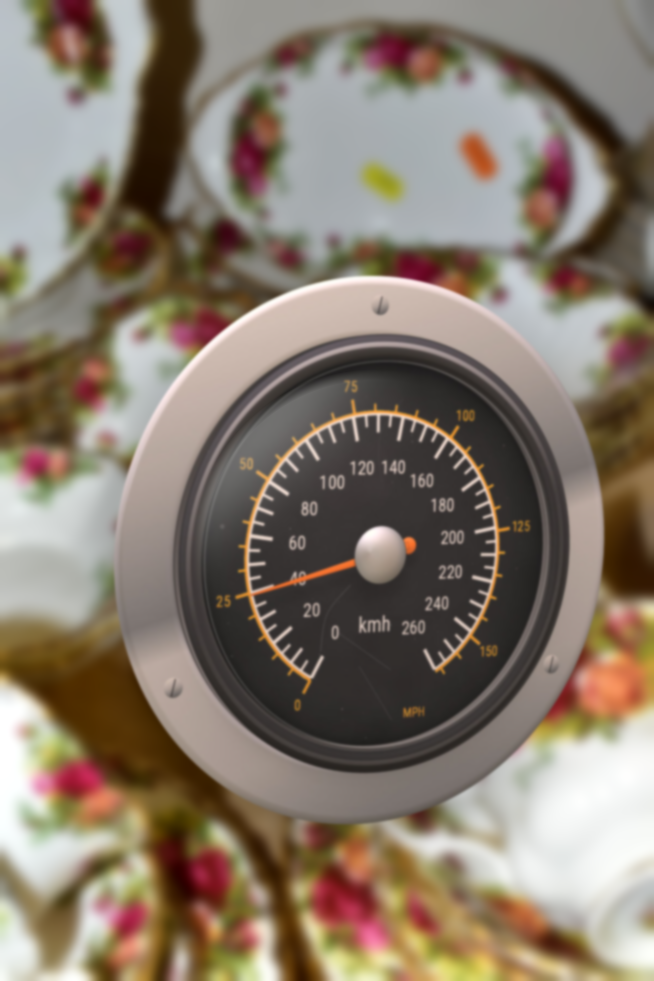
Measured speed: 40 km/h
